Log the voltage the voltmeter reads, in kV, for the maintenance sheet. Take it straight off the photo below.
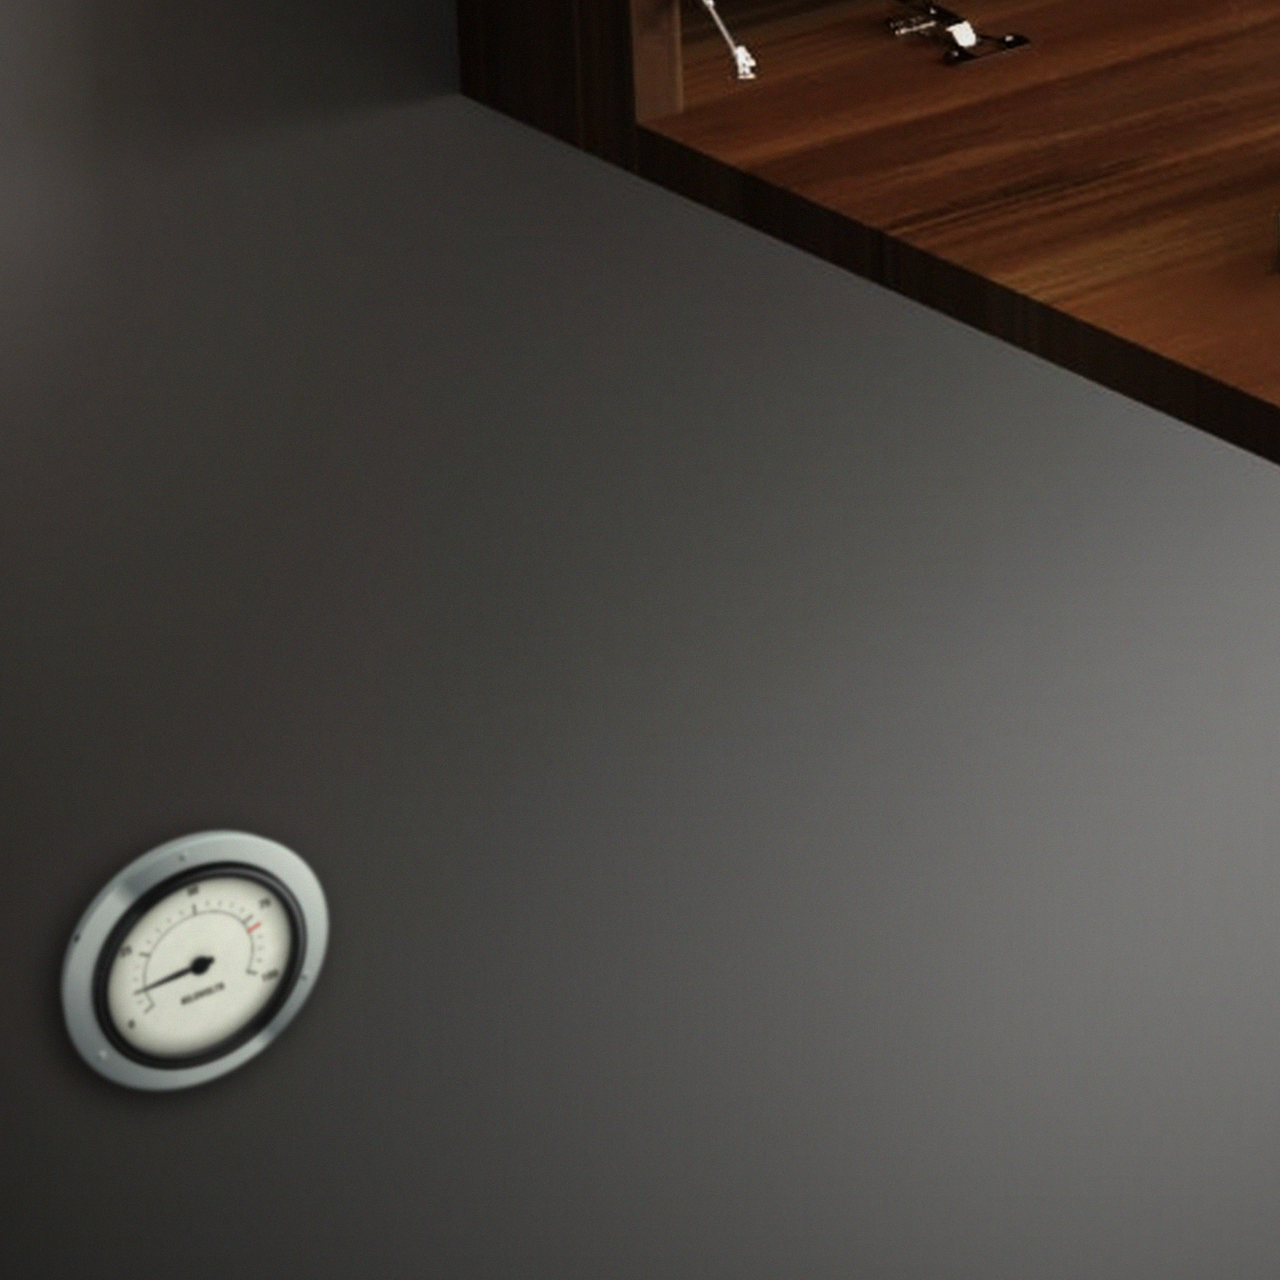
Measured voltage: 10 kV
